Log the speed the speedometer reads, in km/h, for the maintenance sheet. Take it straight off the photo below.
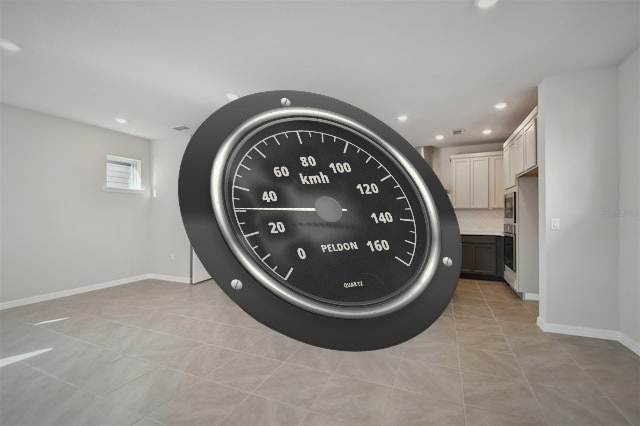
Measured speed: 30 km/h
